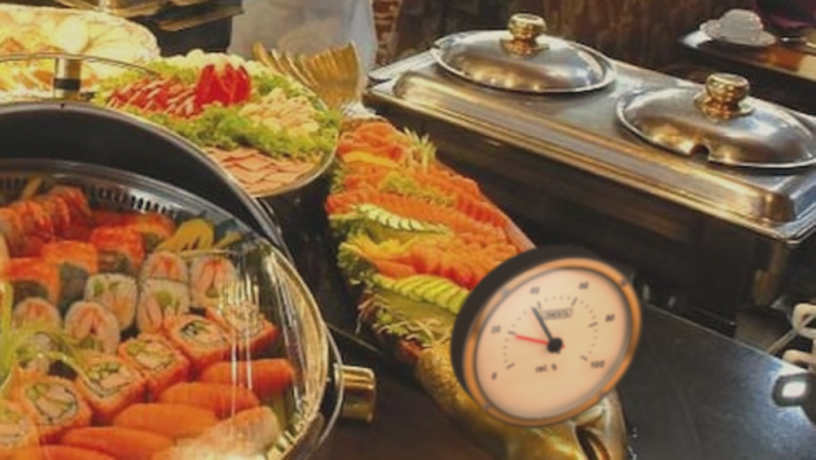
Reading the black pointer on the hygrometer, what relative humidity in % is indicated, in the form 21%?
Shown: 36%
